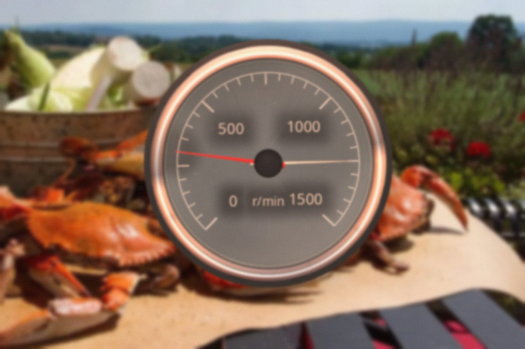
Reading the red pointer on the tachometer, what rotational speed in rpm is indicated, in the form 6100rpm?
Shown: 300rpm
